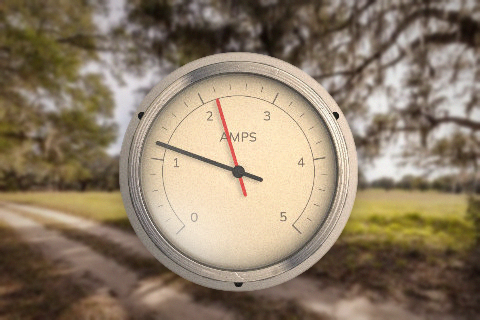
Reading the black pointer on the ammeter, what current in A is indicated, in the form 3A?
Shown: 1.2A
